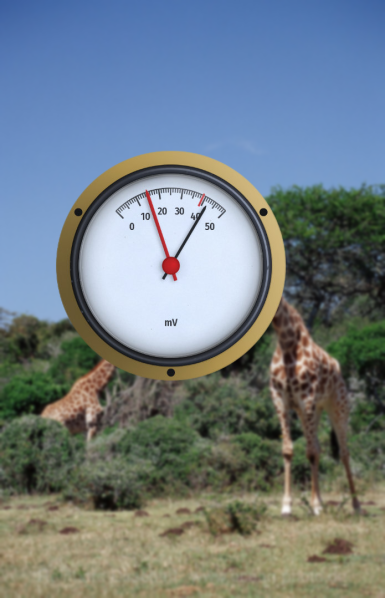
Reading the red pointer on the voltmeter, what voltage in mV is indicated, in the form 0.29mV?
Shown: 15mV
